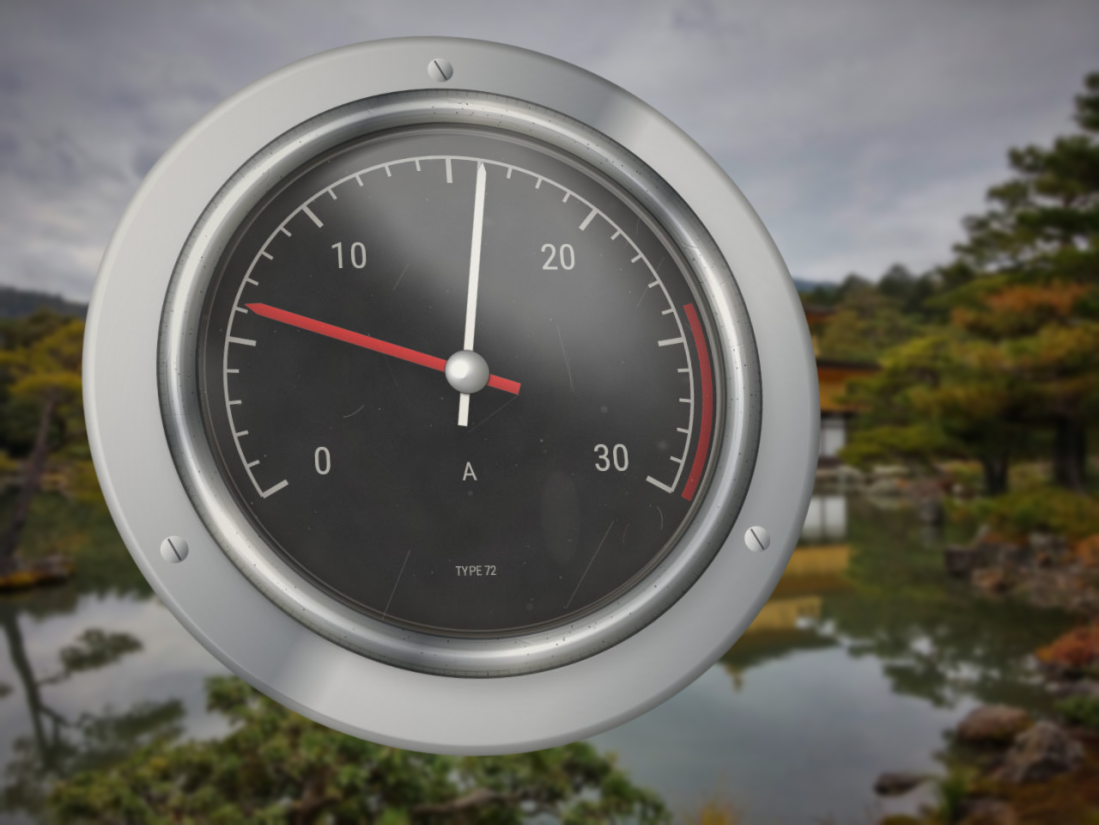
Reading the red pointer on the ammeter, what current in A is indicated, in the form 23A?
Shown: 6A
